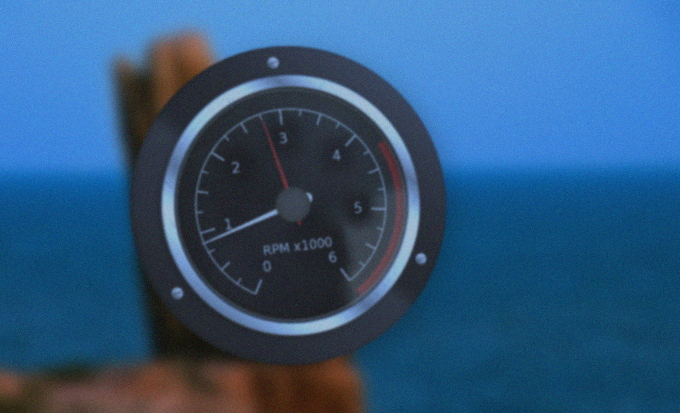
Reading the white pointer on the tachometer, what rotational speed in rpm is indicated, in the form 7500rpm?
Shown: 875rpm
